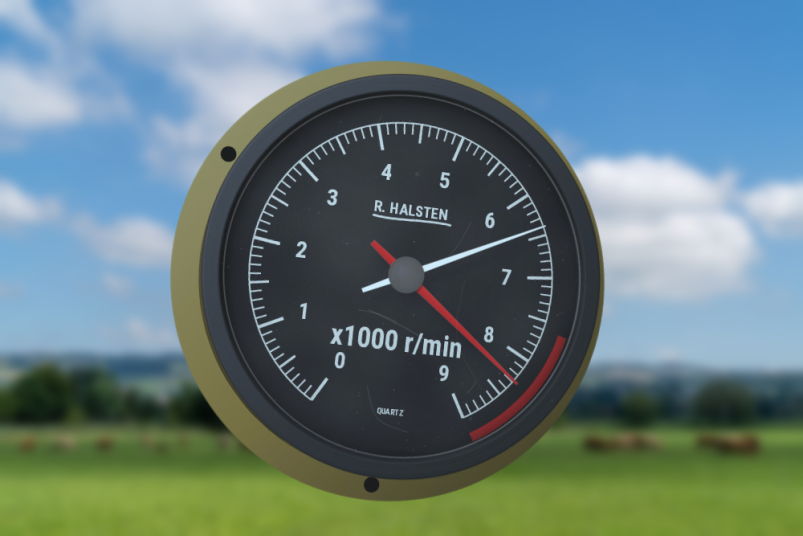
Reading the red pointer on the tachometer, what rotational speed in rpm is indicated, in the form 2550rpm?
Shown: 8300rpm
